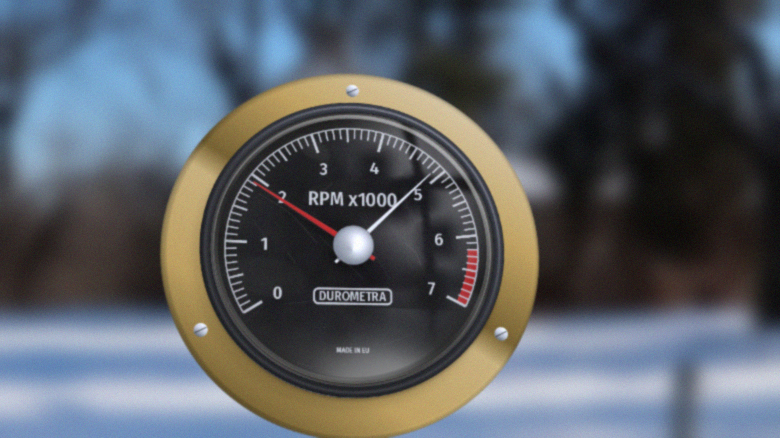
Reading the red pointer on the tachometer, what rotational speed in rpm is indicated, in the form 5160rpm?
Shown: 1900rpm
